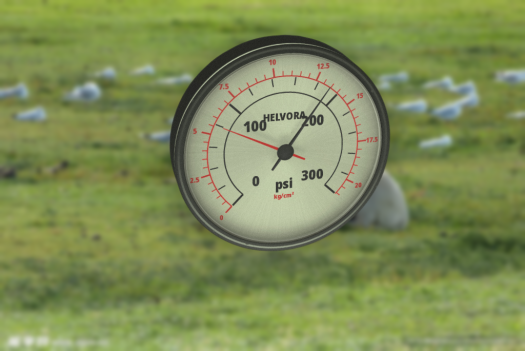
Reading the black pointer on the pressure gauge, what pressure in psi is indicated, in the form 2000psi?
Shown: 190psi
